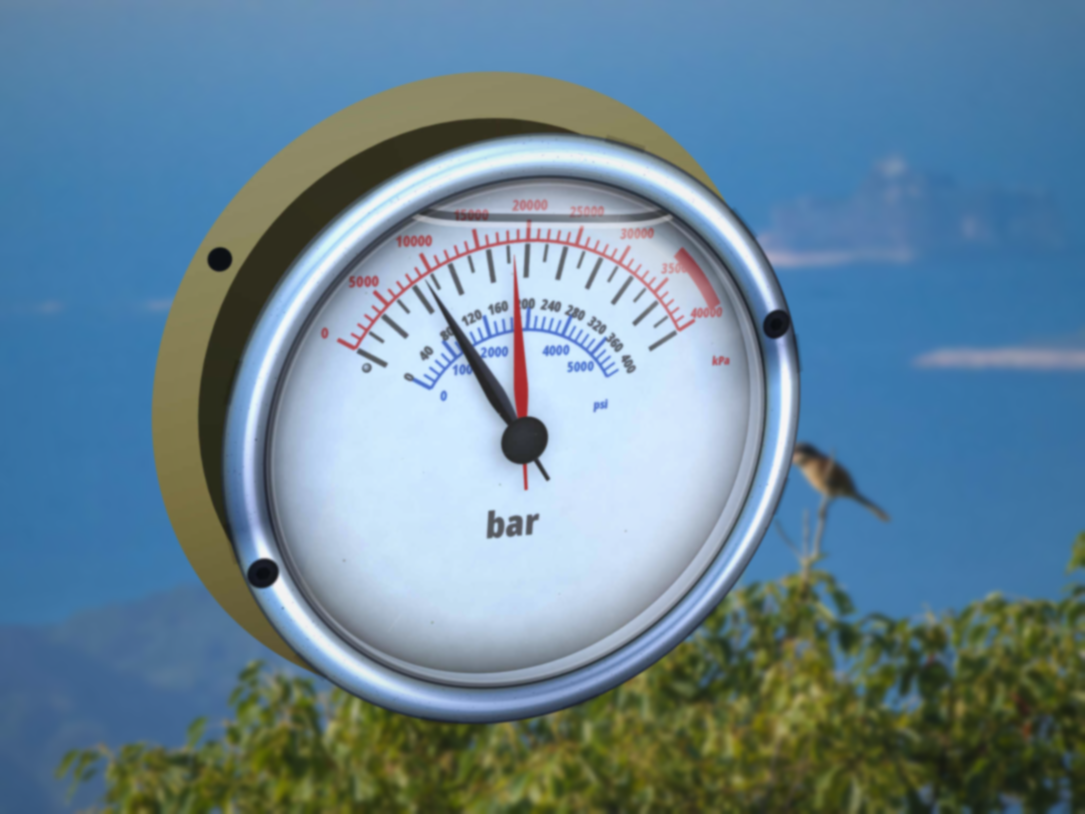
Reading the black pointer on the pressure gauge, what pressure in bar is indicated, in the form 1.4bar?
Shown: 90bar
